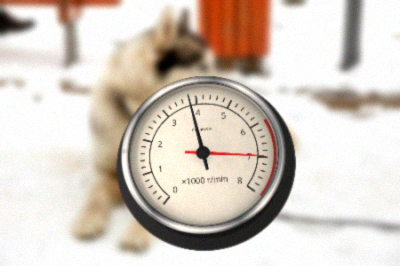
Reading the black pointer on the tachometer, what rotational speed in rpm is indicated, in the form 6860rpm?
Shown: 3800rpm
